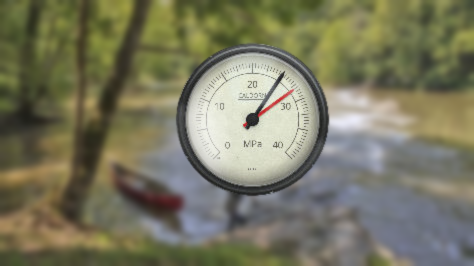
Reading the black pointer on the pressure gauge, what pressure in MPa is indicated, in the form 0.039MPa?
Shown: 25MPa
